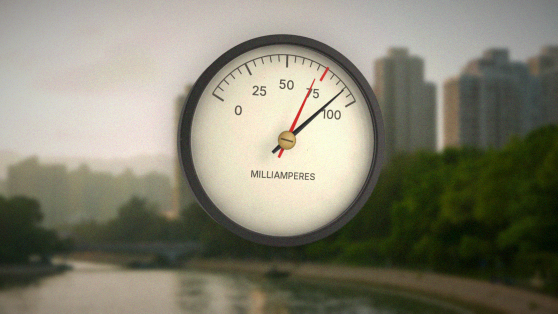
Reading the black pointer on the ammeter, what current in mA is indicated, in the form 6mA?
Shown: 90mA
